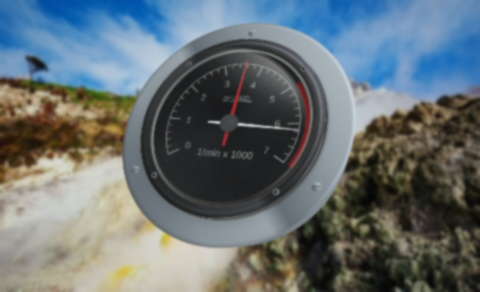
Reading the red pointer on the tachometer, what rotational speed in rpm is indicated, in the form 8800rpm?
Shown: 3600rpm
